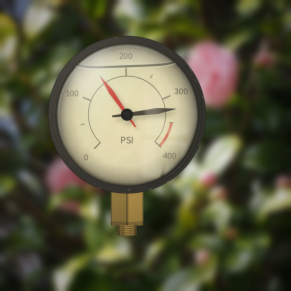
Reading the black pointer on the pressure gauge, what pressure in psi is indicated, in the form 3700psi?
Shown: 325psi
